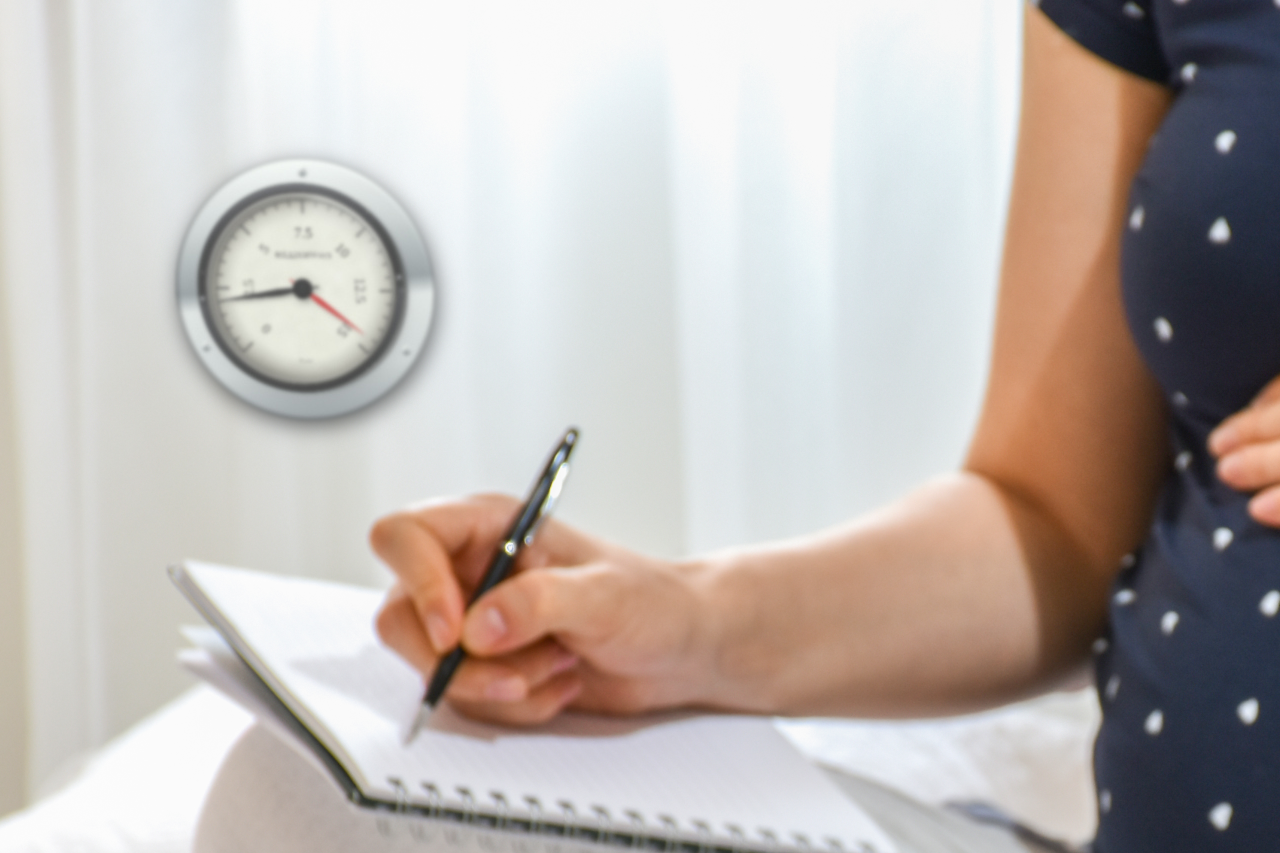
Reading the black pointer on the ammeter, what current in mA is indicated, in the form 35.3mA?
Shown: 2mA
